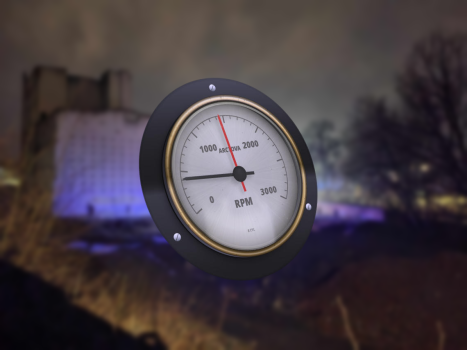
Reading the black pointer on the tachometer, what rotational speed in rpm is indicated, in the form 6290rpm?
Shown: 400rpm
